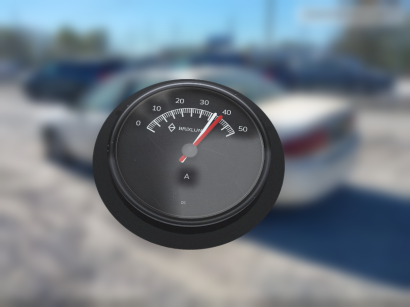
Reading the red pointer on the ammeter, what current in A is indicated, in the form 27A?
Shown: 40A
